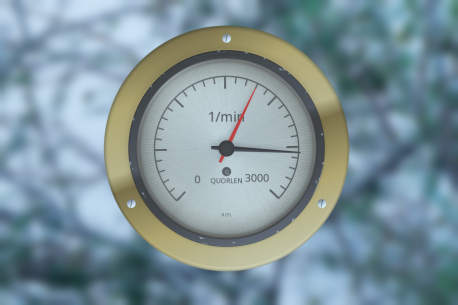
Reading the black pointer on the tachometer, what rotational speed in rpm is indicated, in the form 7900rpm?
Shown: 2550rpm
